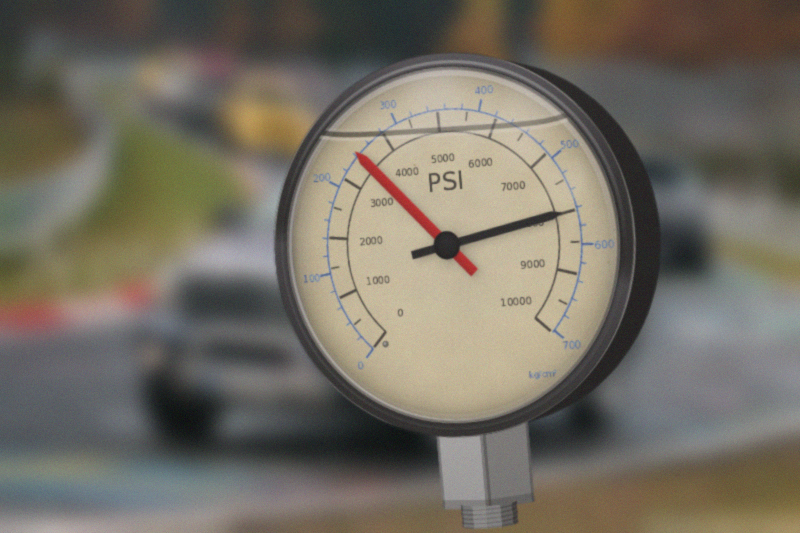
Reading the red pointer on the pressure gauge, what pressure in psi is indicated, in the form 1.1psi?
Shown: 3500psi
